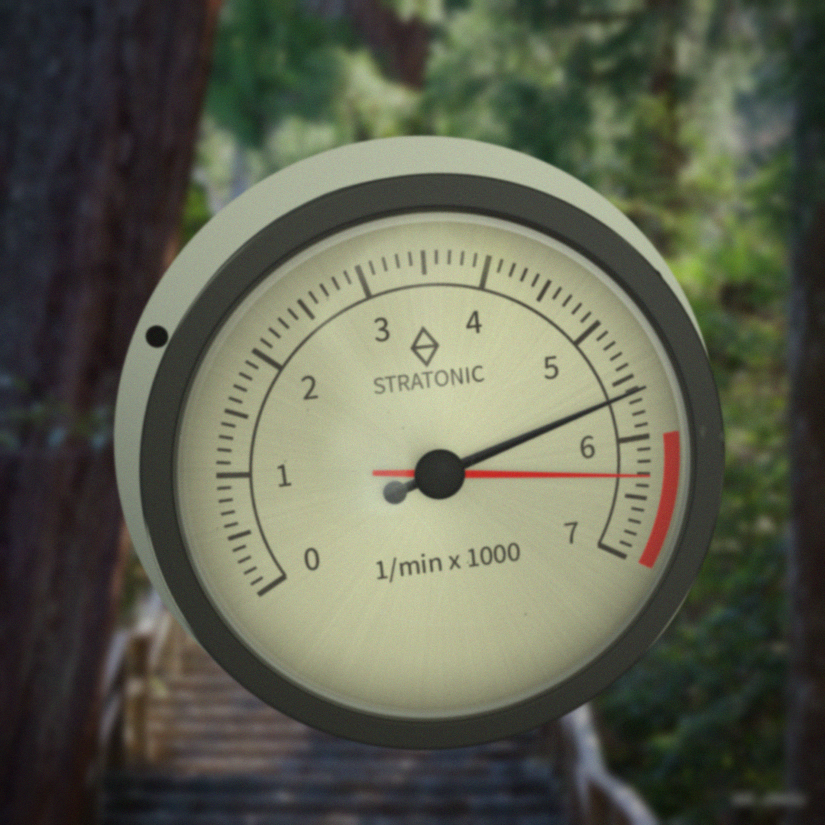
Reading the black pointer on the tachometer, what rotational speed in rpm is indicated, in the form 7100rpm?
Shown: 5600rpm
